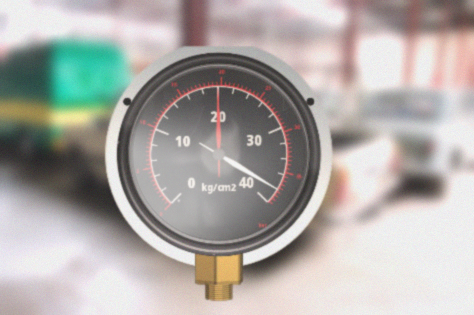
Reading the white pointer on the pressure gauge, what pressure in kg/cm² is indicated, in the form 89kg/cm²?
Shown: 38kg/cm²
